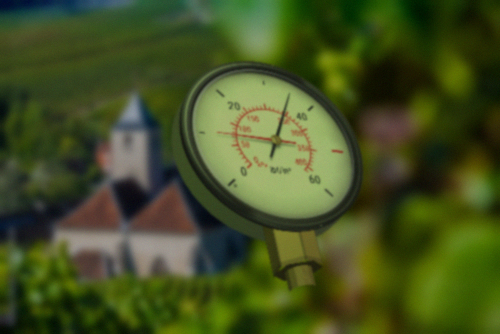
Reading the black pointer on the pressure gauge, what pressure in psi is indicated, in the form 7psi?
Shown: 35psi
